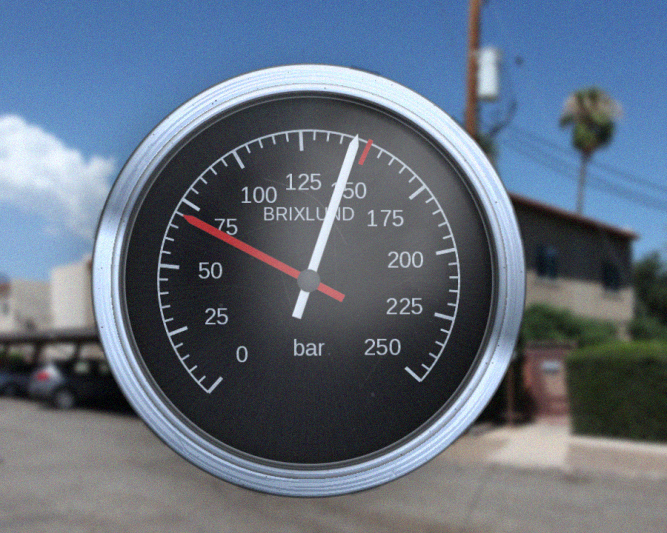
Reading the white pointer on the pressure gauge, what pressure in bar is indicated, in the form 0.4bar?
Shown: 145bar
